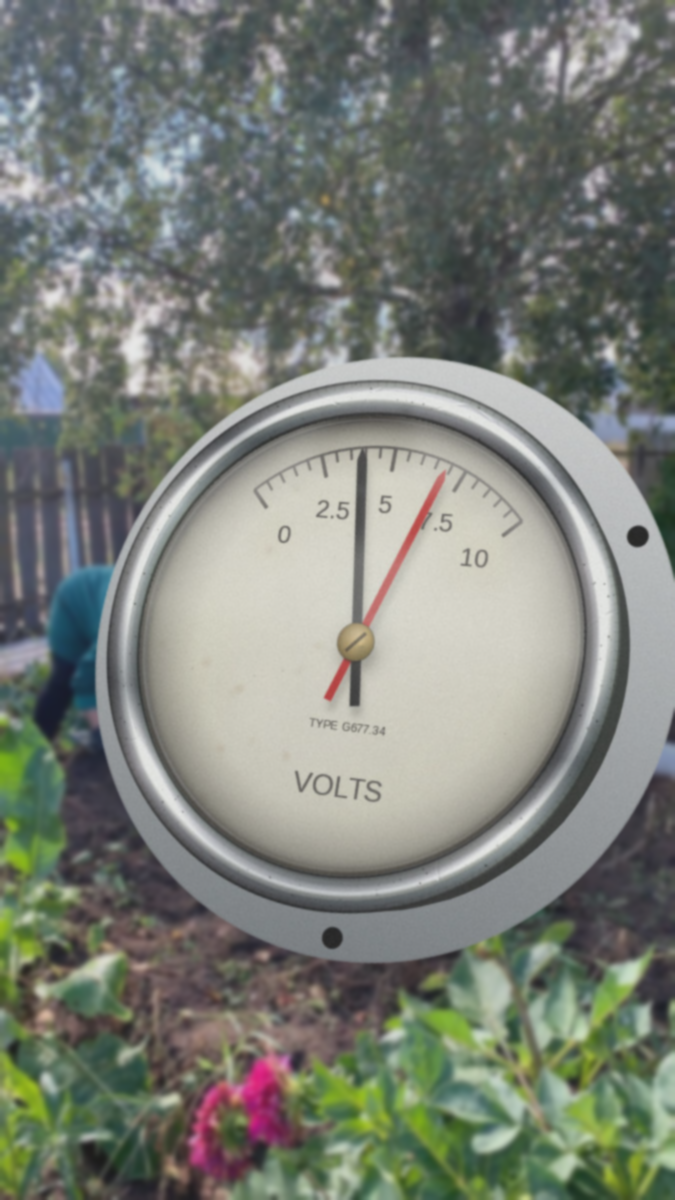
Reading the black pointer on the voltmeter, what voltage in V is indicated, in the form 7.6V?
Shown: 4V
